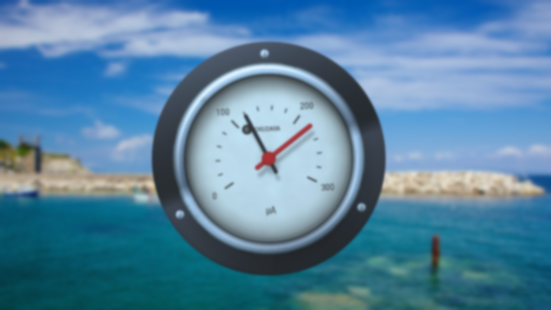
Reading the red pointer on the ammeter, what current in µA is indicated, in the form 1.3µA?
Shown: 220µA
